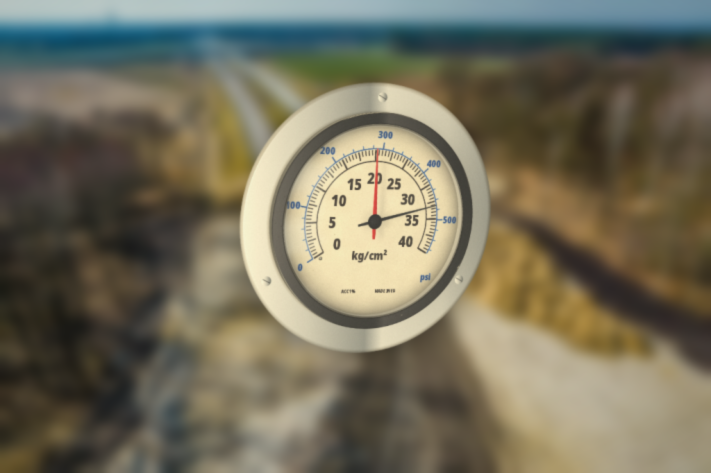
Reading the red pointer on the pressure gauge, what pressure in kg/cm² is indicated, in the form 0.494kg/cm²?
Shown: 20kg/cm²
